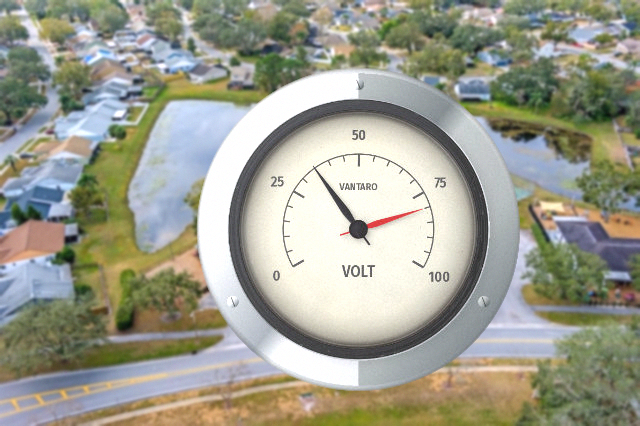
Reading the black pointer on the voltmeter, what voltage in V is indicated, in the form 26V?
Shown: 35V
